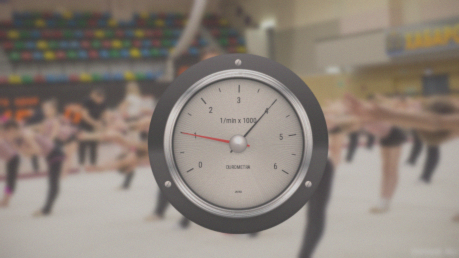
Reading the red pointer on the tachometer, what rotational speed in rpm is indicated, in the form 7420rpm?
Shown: 1000rpm
